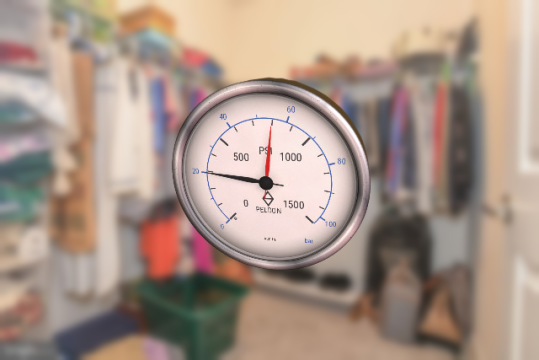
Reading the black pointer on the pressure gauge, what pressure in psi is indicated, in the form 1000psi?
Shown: 300psi
